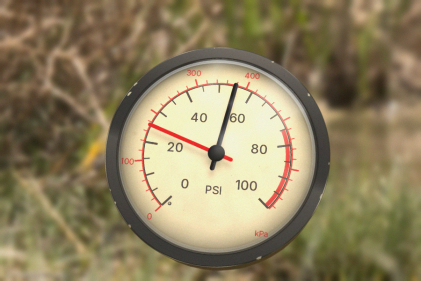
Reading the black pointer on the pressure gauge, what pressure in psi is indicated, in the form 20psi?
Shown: 55psi
